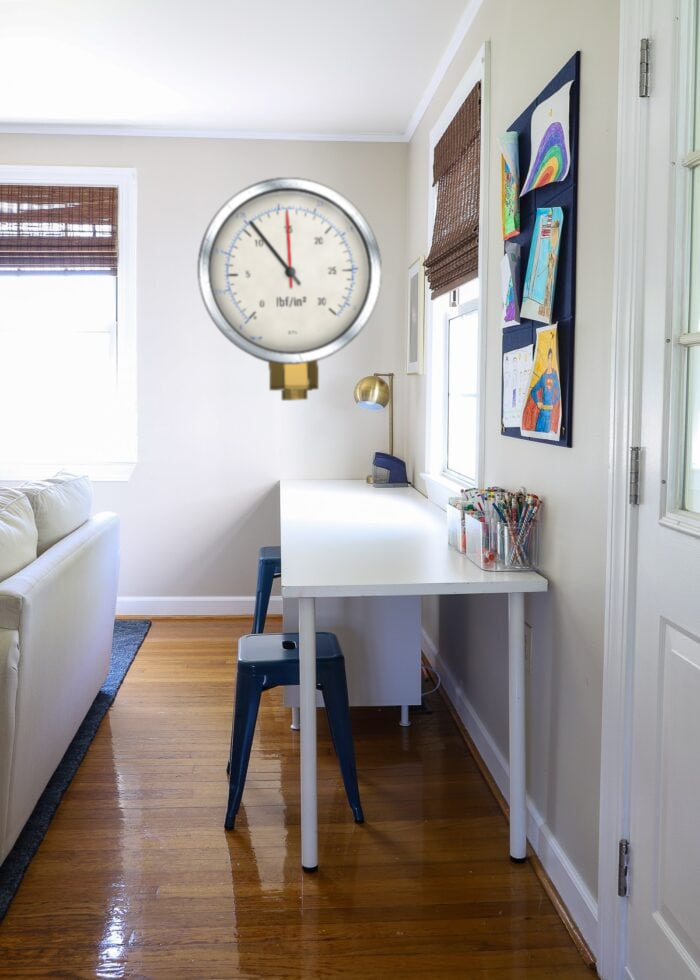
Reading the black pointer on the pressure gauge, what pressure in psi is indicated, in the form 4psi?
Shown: 11psi
